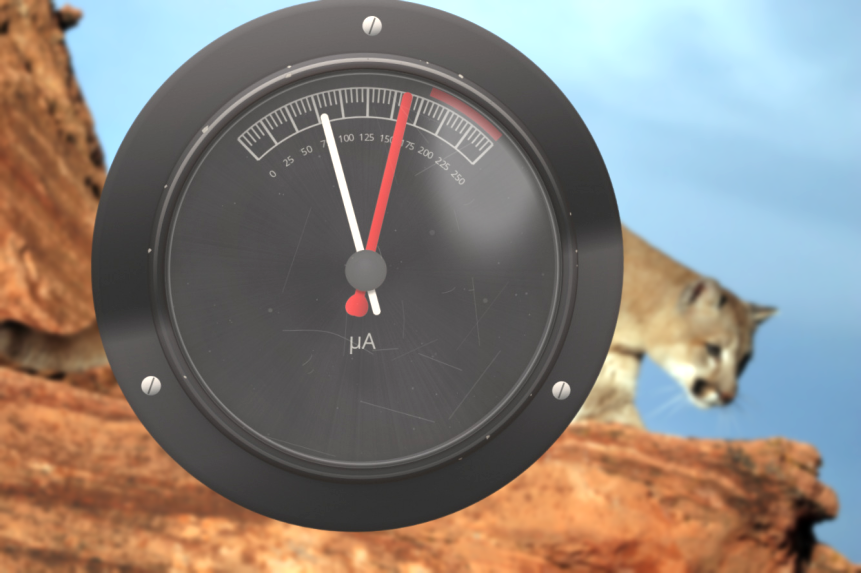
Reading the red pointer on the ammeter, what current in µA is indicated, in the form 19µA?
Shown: 160µA
